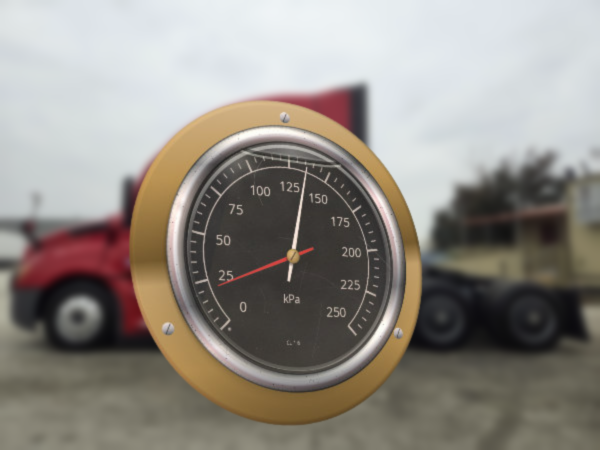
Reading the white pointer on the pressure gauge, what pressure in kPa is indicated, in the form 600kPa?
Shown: 135kPa
